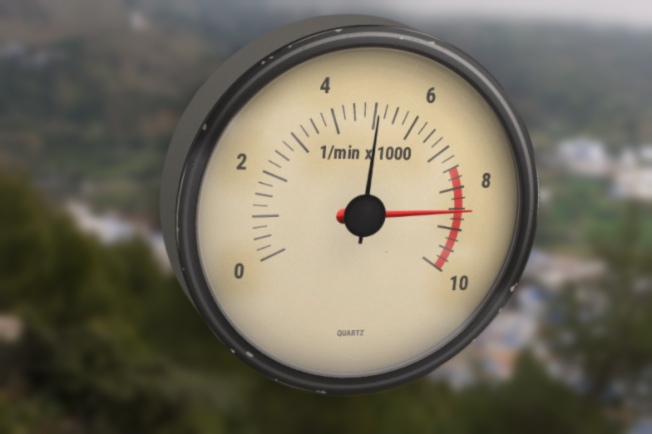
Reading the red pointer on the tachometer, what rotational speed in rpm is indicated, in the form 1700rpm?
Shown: 8500rpm
